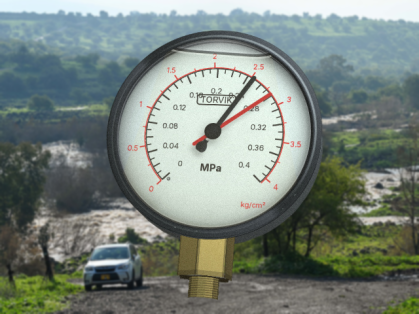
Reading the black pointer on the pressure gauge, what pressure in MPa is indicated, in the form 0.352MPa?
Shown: 0.25MPa
